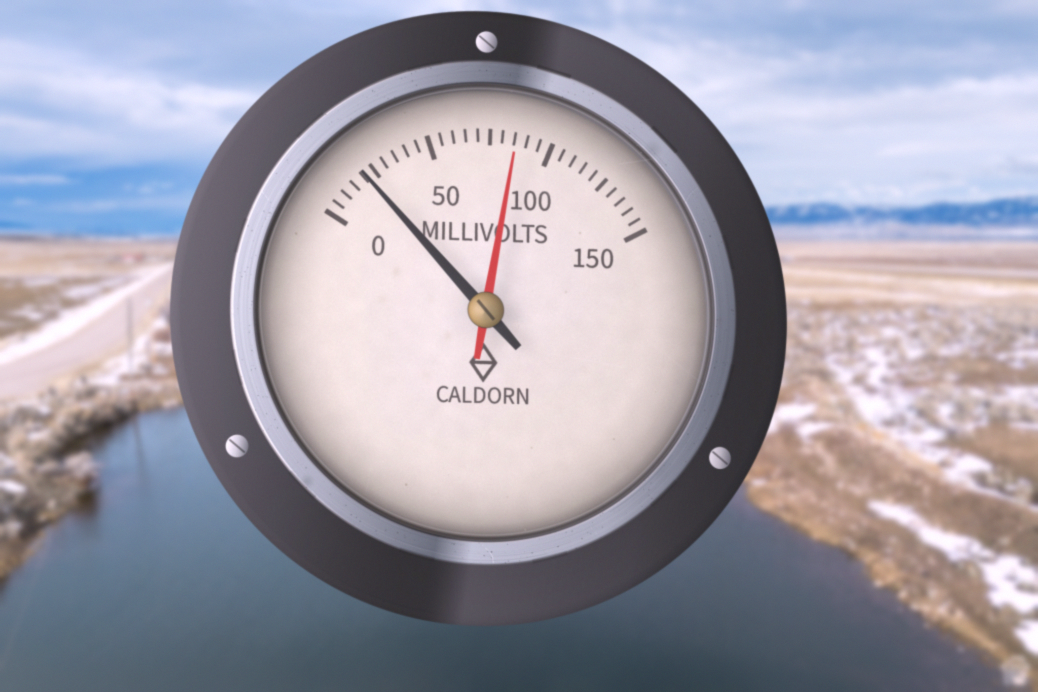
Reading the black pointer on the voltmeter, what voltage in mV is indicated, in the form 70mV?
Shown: 20mV
